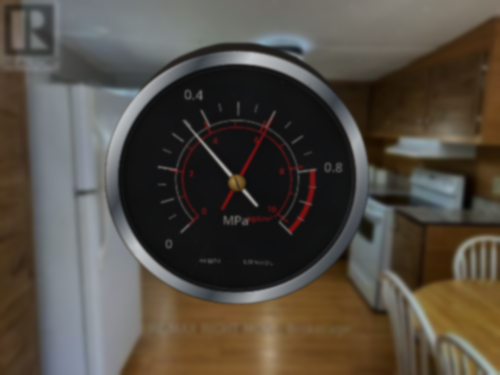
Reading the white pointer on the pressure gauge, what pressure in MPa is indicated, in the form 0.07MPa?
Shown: 0.35MPa
